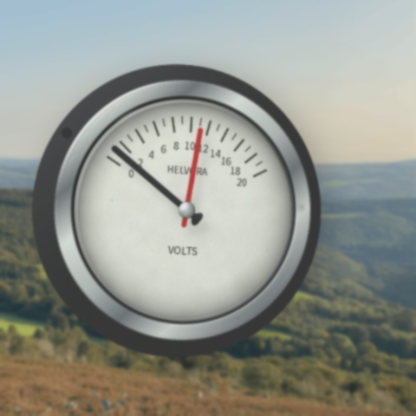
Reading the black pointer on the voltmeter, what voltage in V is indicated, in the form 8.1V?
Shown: 1V
